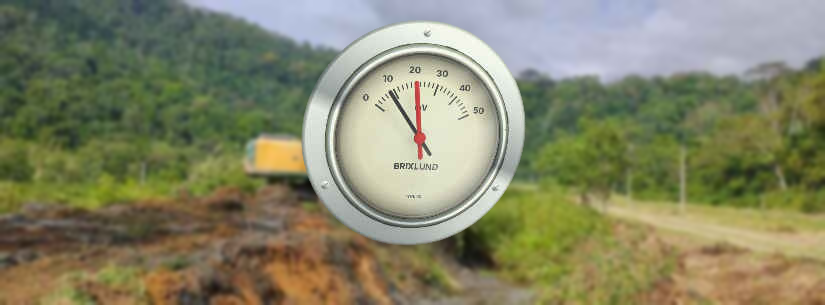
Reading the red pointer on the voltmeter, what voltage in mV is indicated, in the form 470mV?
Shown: 20mV
